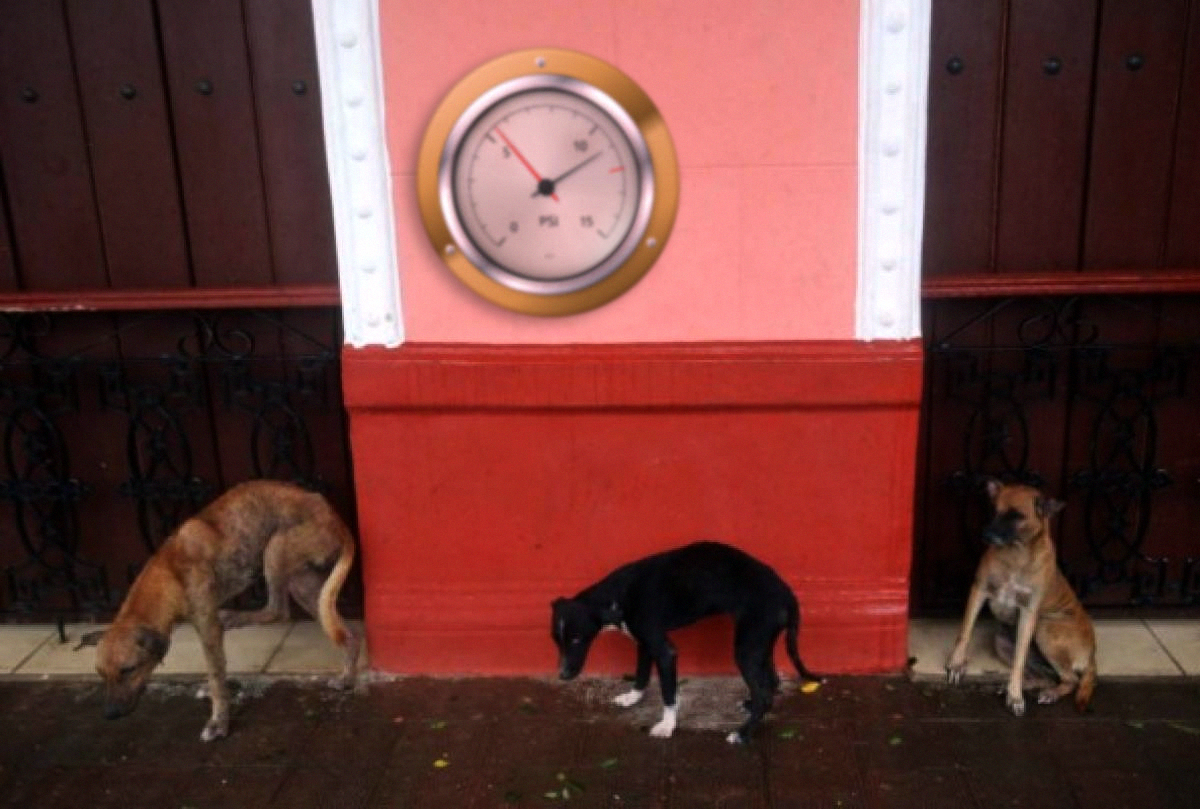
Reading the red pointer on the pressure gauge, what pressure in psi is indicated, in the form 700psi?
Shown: 5.5psi
